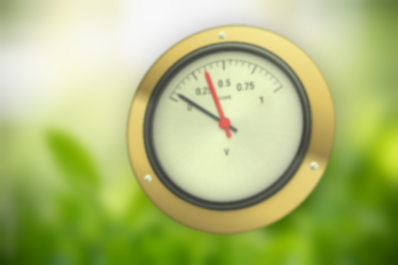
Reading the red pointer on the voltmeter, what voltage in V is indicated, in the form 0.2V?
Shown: 0.35V
